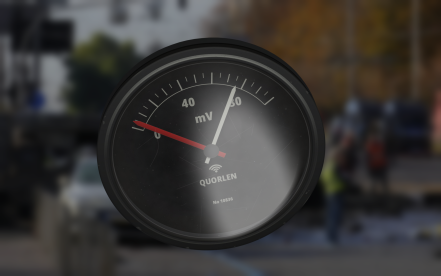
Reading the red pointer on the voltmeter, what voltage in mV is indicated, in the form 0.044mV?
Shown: 5mV
